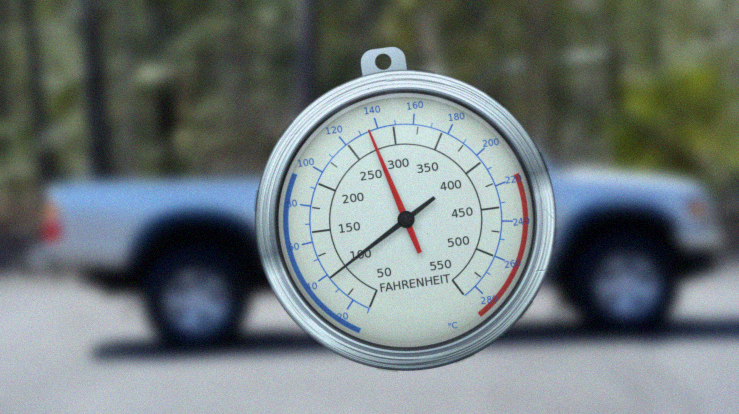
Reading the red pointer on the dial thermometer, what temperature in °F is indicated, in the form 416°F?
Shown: 275°F
